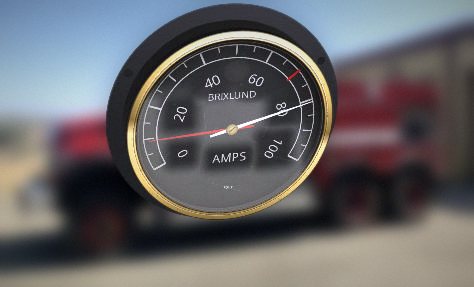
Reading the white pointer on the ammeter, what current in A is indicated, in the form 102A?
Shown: 80A
